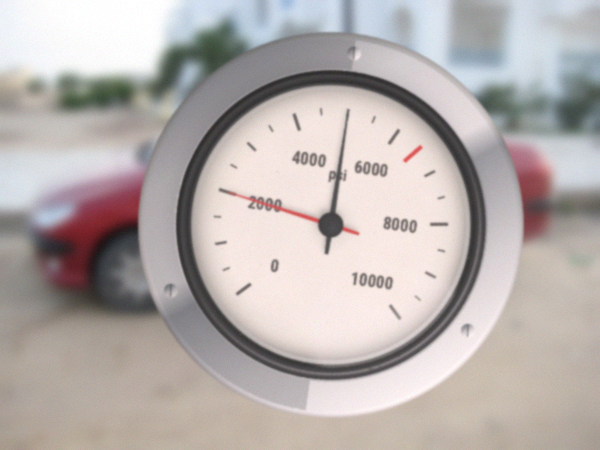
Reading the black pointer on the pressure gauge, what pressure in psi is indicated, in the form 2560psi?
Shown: 5000psi
